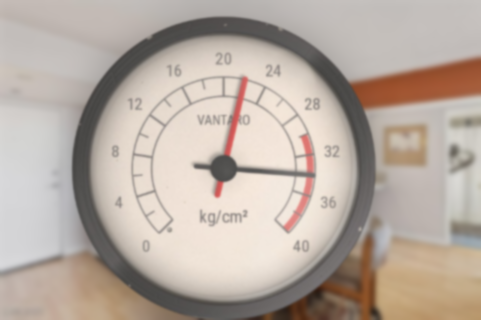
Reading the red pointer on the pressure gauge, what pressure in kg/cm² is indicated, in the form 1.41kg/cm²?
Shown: 22kg/cm²
